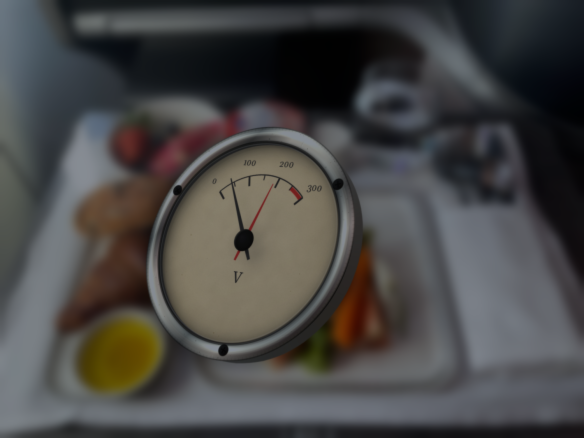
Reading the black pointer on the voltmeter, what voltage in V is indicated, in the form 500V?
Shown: 50V
